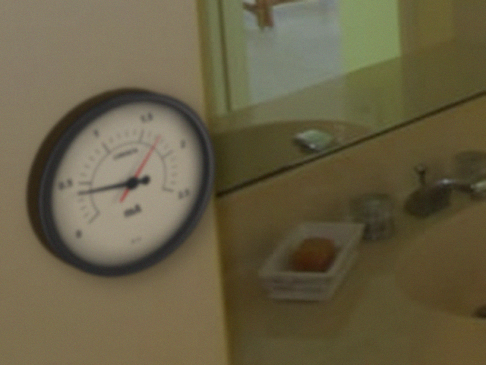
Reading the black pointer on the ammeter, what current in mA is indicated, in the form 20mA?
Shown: 0.4mA
